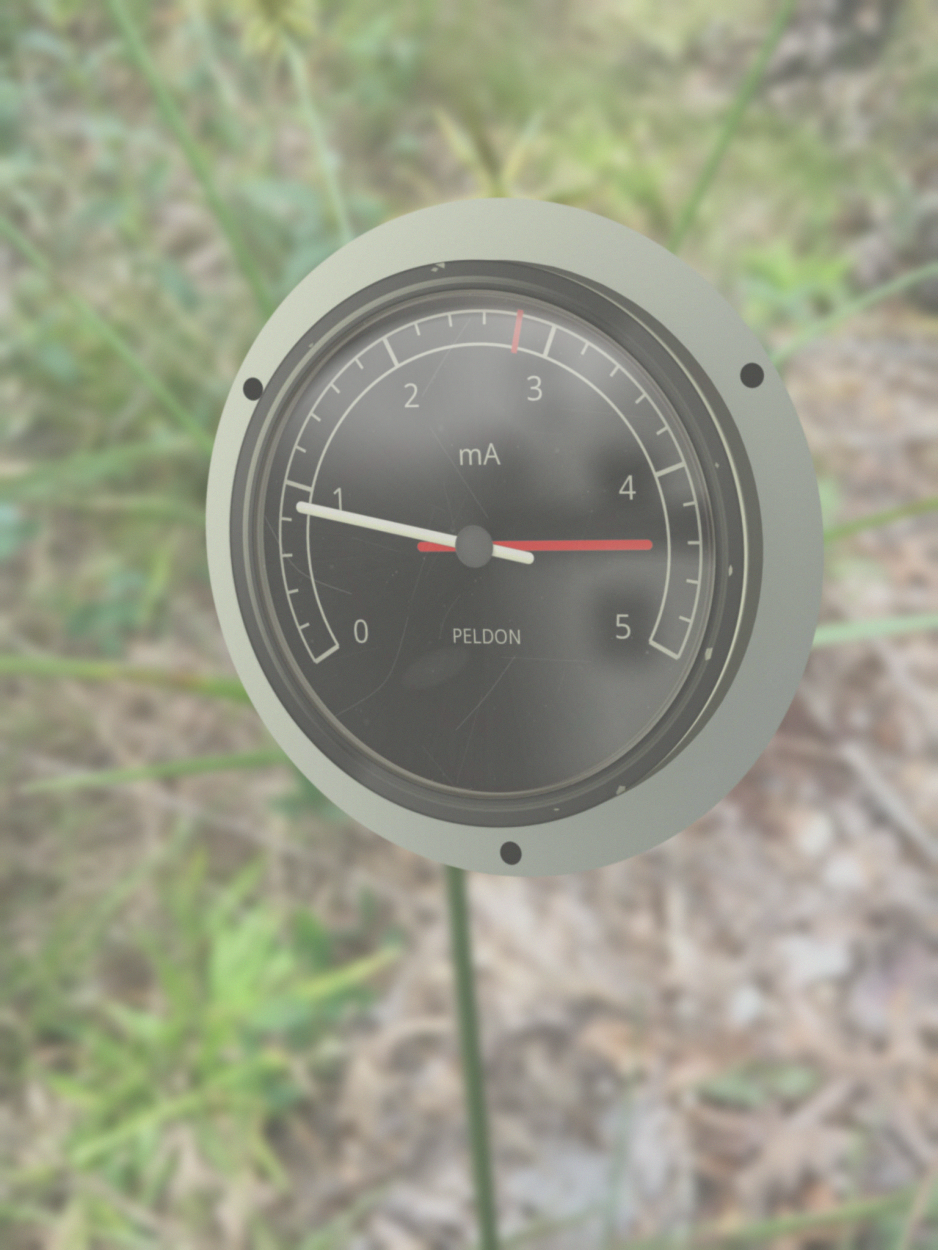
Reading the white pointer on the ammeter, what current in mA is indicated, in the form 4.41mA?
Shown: 0.9mA
